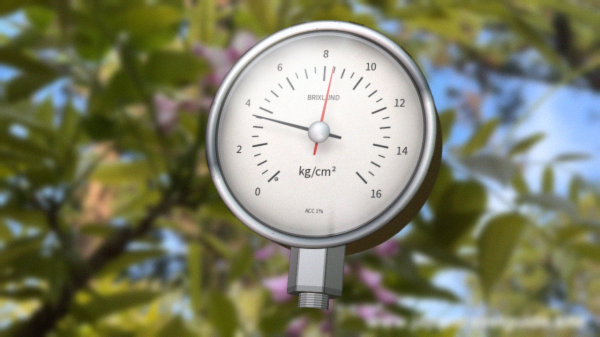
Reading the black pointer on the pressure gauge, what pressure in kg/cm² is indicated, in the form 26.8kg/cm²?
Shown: 3.5kg/cm²
